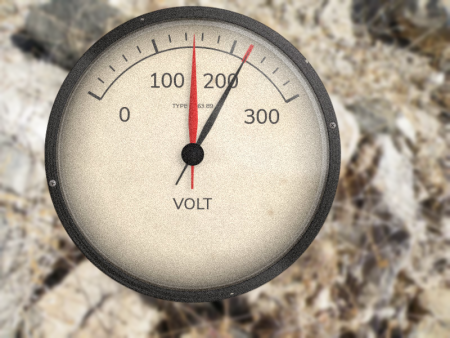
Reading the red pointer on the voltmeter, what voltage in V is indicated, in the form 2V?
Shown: 150V
